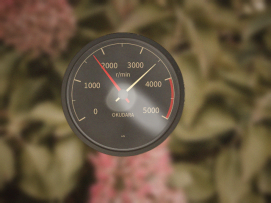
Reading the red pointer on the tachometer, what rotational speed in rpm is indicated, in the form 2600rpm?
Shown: 1750rpm
